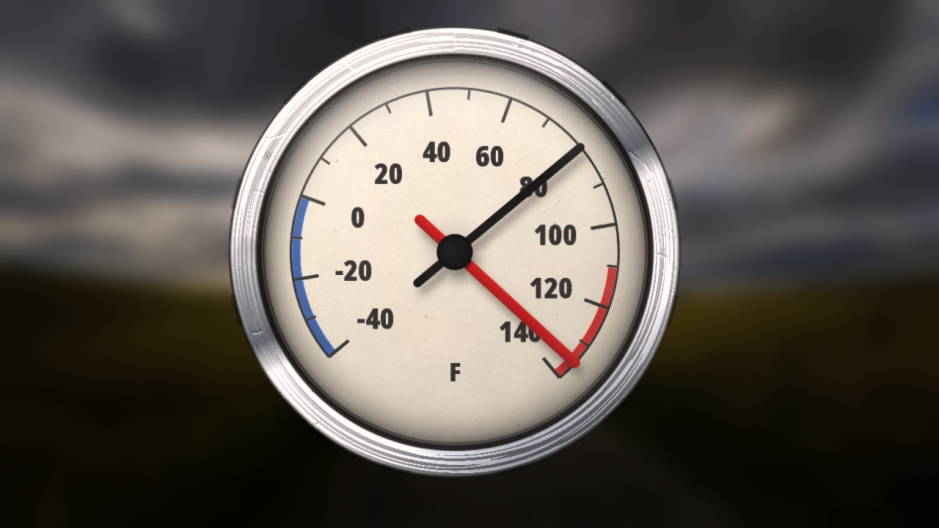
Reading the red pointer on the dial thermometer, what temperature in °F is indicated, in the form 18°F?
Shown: 135°F
